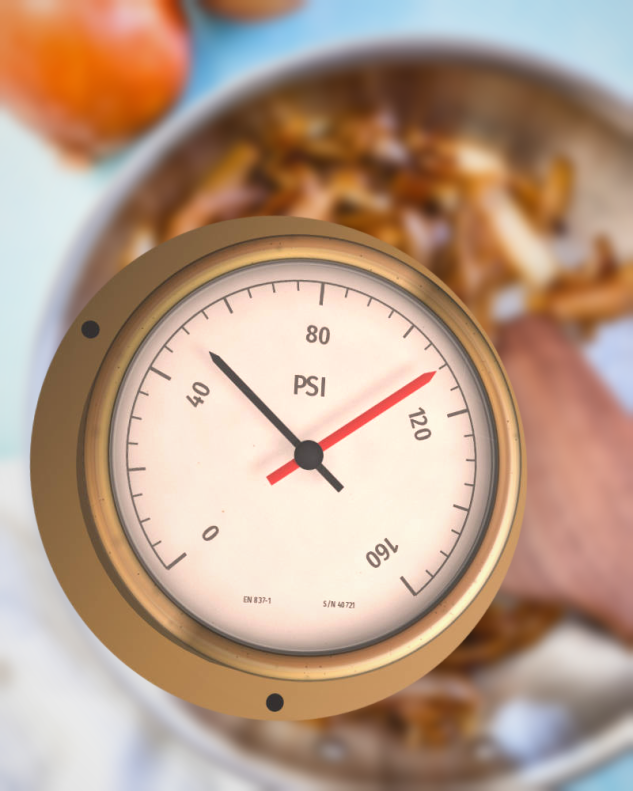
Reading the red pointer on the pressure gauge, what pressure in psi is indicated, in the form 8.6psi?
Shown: 110psi
